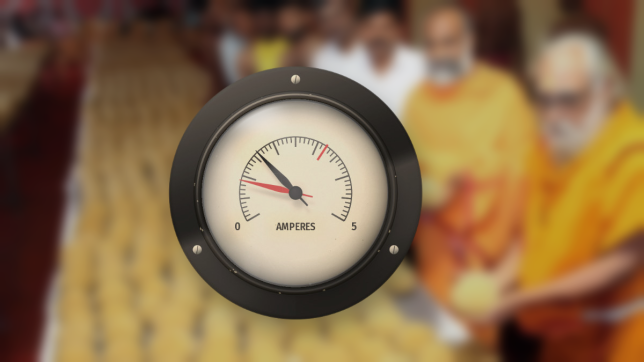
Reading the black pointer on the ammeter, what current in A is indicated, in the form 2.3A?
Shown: 1.6A
